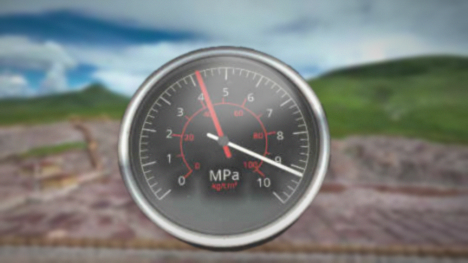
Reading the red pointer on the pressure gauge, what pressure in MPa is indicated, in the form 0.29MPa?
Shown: 4.2MPa
